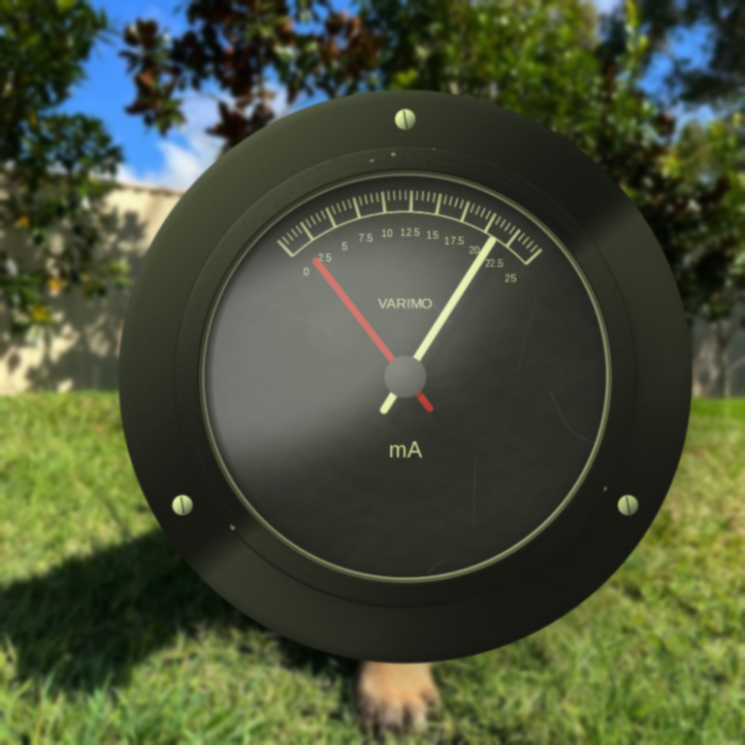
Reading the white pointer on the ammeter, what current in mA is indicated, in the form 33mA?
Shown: 21mA
